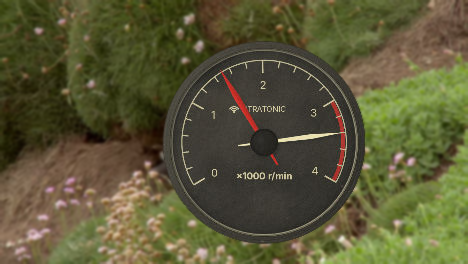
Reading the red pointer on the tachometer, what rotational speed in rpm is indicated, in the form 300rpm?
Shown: 1500rpm
